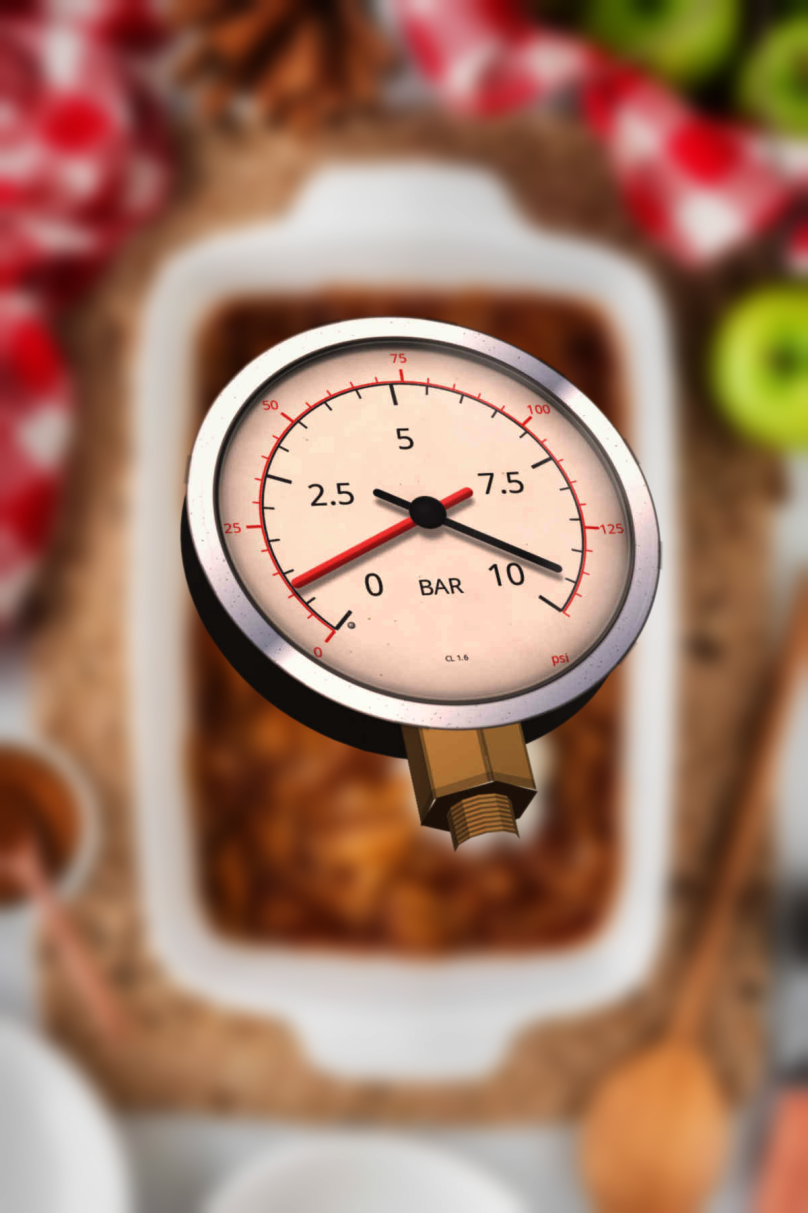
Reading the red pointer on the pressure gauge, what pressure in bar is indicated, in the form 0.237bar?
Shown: 0.75bar
